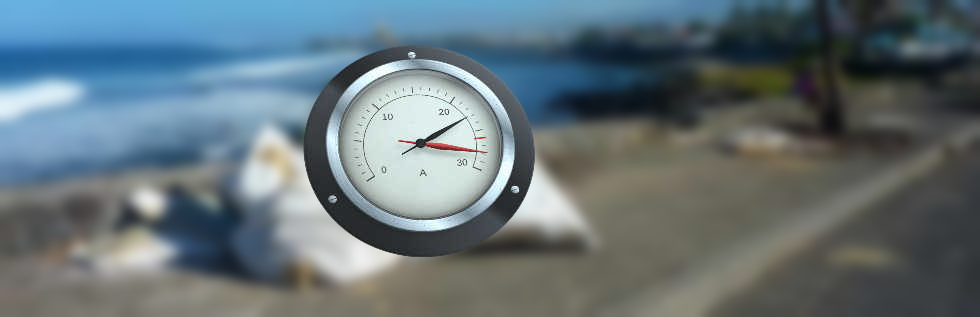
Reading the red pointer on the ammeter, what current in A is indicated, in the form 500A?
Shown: 28A
